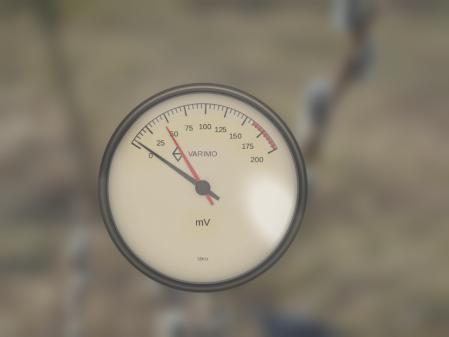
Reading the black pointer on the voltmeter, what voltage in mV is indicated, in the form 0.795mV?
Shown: 5mV
